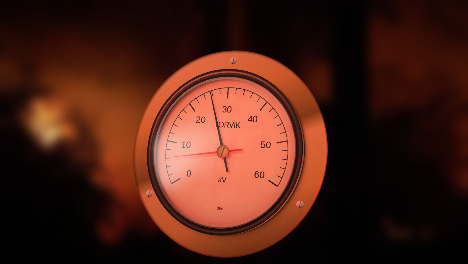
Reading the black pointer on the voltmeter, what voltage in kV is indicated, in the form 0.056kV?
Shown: 26kV
